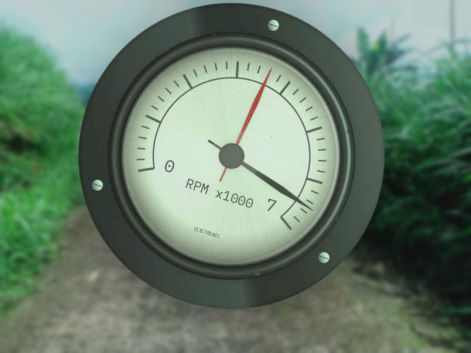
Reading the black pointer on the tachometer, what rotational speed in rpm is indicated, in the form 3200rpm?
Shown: 6500rpm
